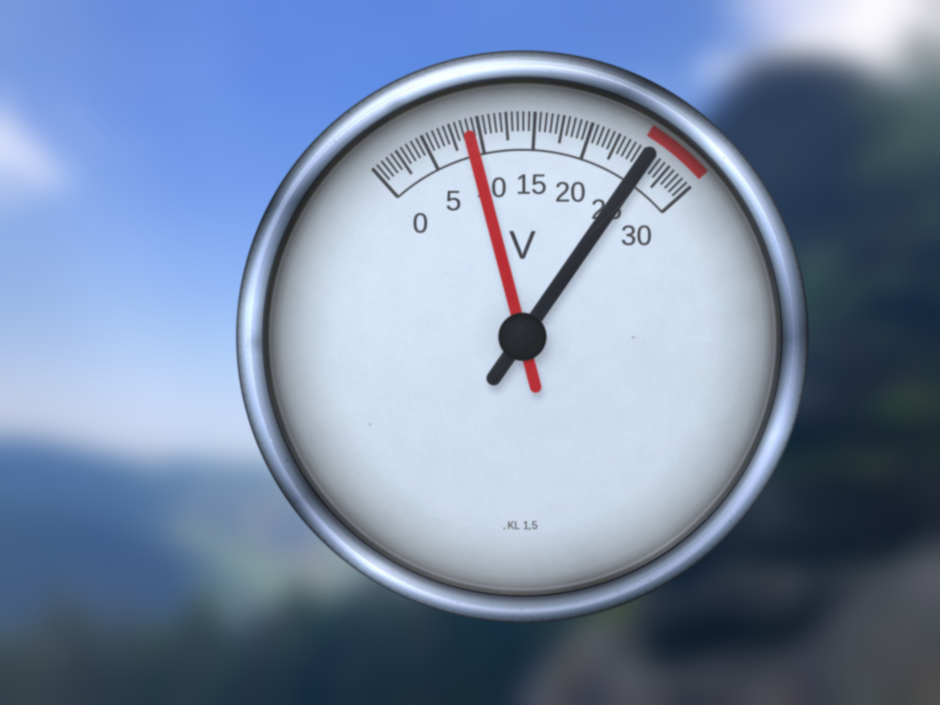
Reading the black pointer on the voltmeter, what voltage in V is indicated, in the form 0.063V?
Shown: 25.5V
